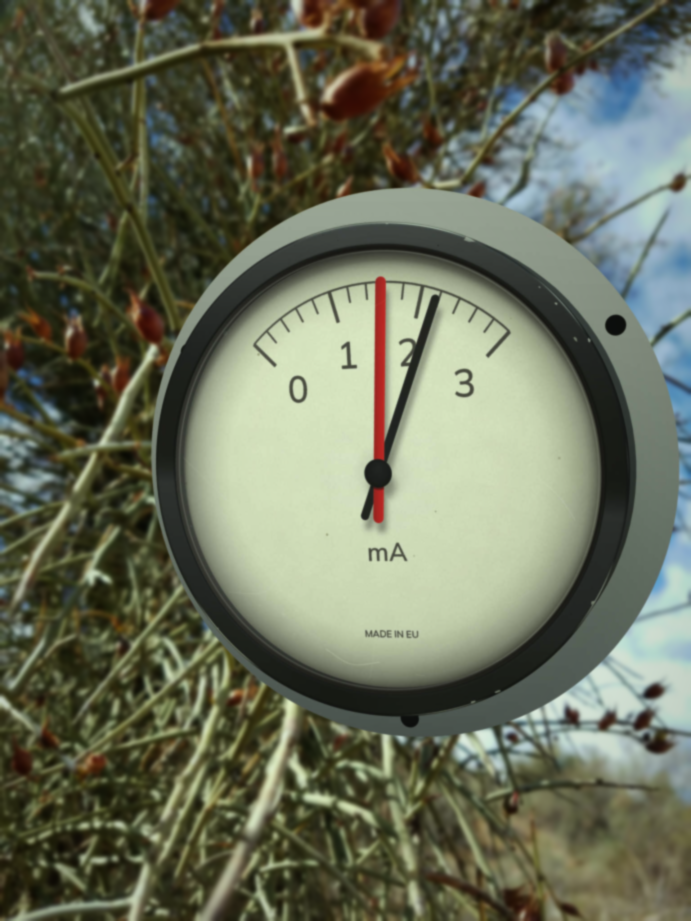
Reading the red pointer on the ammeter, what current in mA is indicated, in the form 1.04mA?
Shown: 1.6mA
